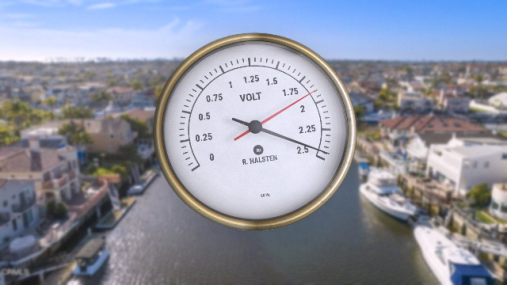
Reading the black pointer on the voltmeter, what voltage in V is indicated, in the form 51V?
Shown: 2.45V
